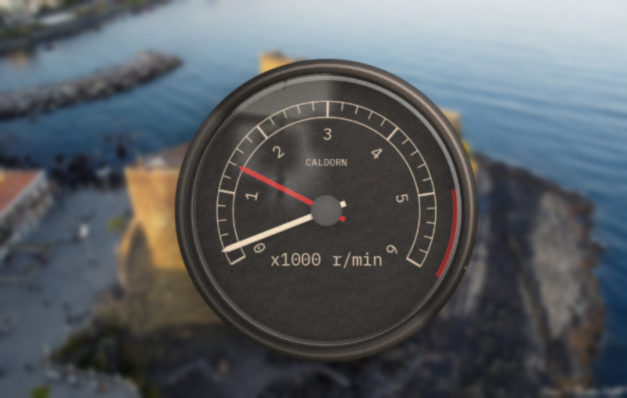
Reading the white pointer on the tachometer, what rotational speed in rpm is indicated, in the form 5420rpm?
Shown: 200rpm
